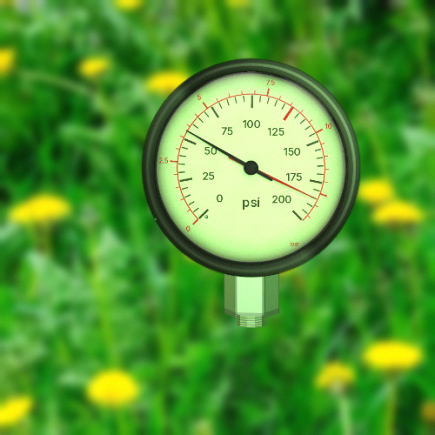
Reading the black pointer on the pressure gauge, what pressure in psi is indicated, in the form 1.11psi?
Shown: 55psi
